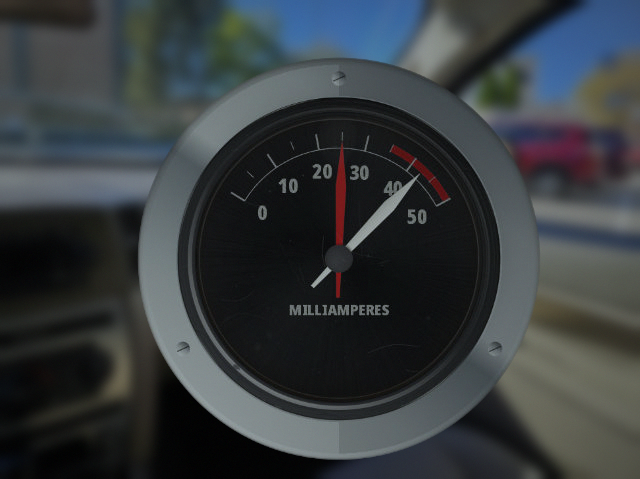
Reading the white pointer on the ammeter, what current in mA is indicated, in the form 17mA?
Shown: 42.5mA
